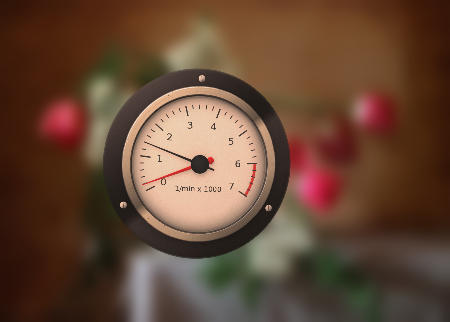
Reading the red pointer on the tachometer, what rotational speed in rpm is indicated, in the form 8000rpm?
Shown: 200rpm
